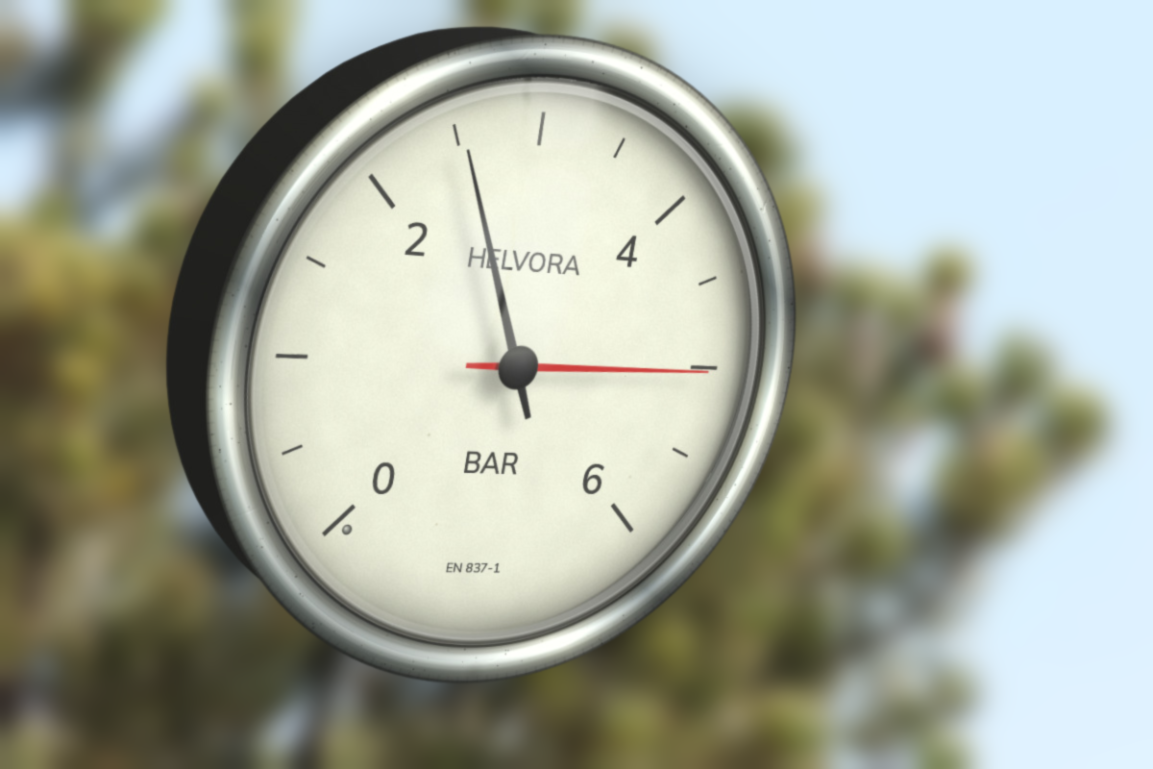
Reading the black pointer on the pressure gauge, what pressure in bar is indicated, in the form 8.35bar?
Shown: 2.5bar
